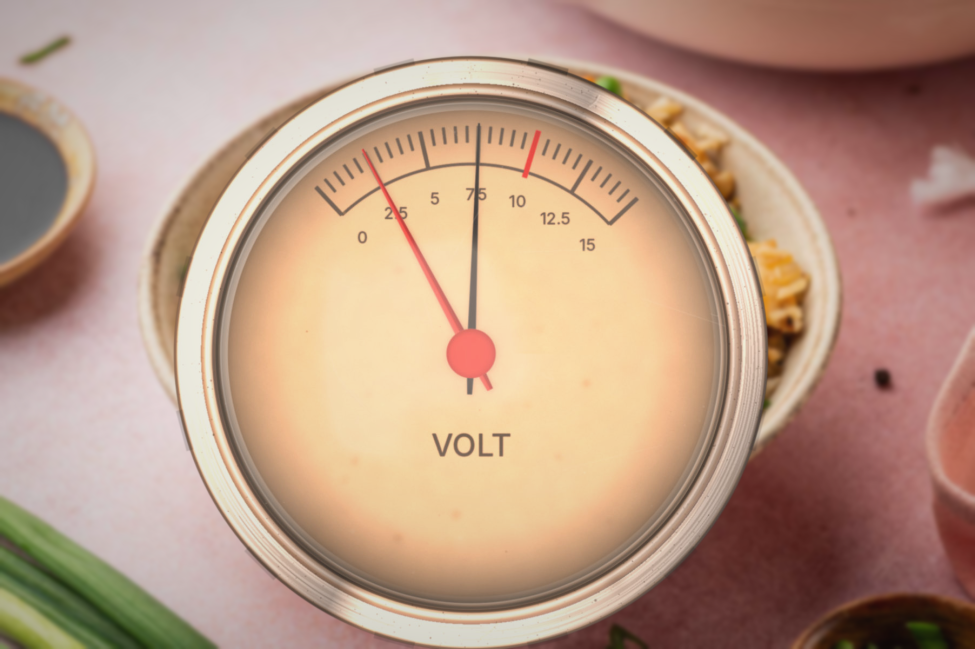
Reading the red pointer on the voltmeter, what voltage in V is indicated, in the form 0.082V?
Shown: 2.5V
